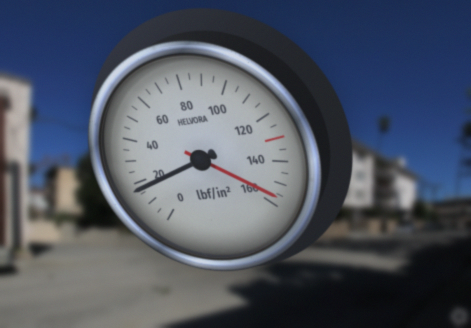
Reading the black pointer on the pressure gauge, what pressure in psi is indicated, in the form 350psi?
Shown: 17.5psi
